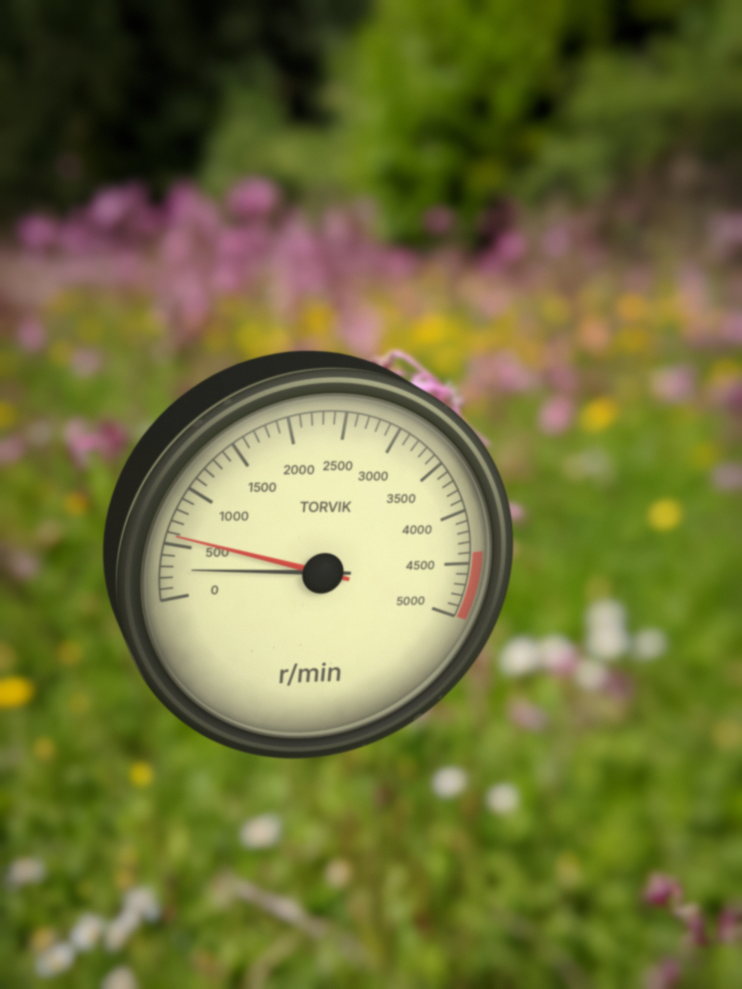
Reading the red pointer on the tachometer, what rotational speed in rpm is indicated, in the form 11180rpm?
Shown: 600rpm
